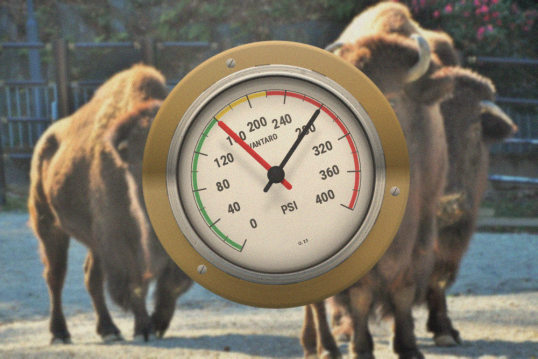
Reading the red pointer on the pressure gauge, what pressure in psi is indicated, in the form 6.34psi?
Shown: 160psi
